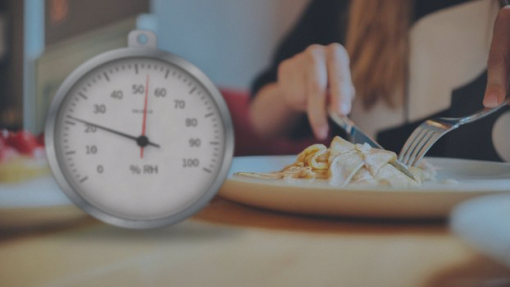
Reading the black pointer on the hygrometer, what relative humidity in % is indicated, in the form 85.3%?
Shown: 22%
